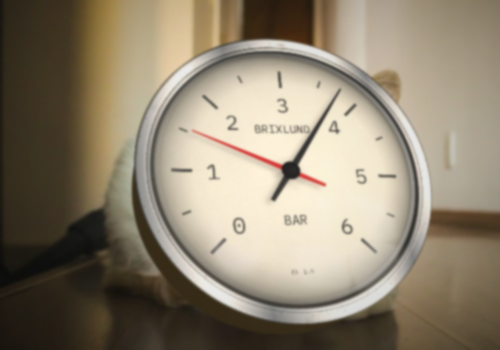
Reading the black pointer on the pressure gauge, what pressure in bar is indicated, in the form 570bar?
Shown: 3.75bar
